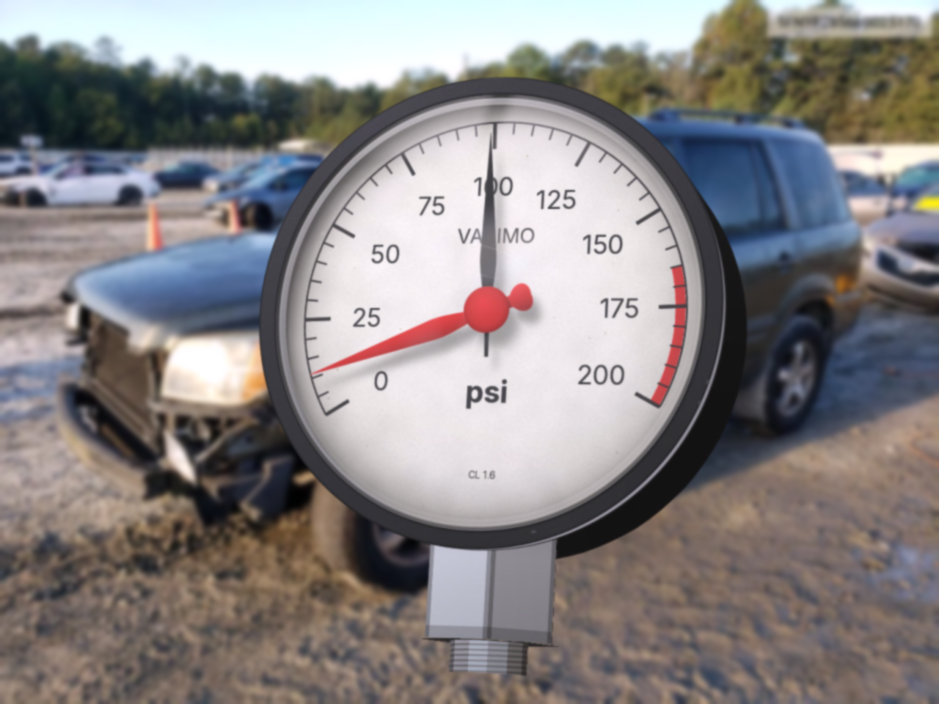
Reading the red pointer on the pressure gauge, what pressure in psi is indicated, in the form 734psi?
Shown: 10psi
